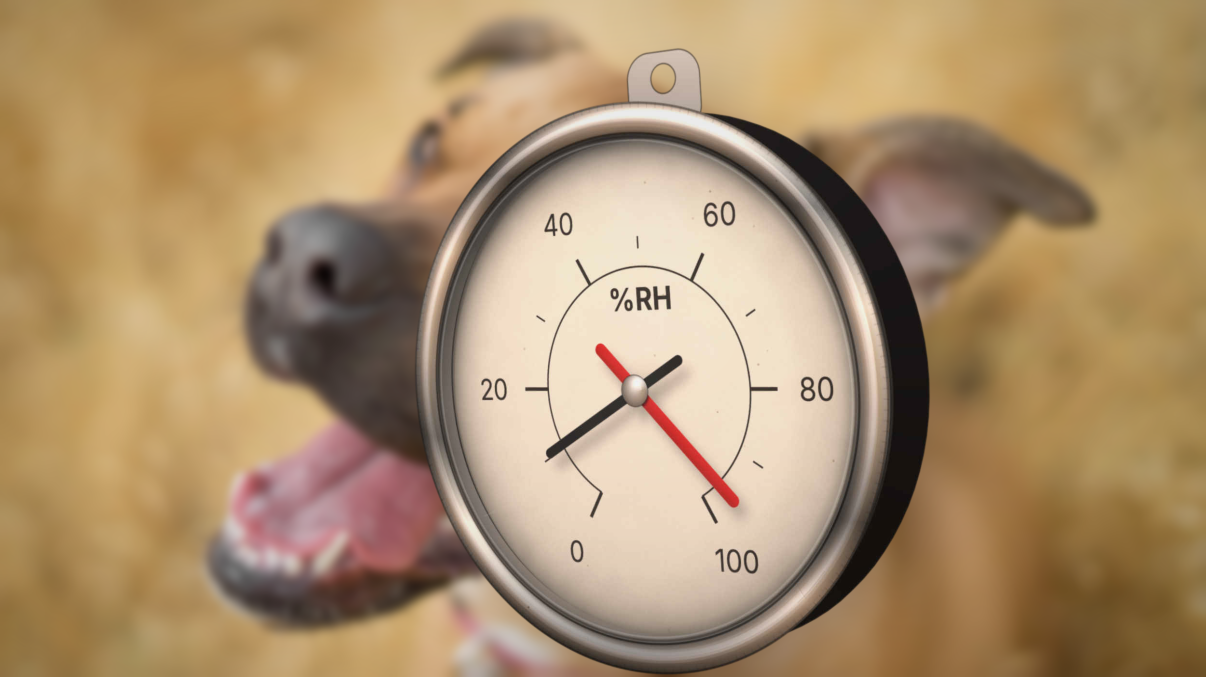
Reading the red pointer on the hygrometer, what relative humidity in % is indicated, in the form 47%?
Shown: 95%
